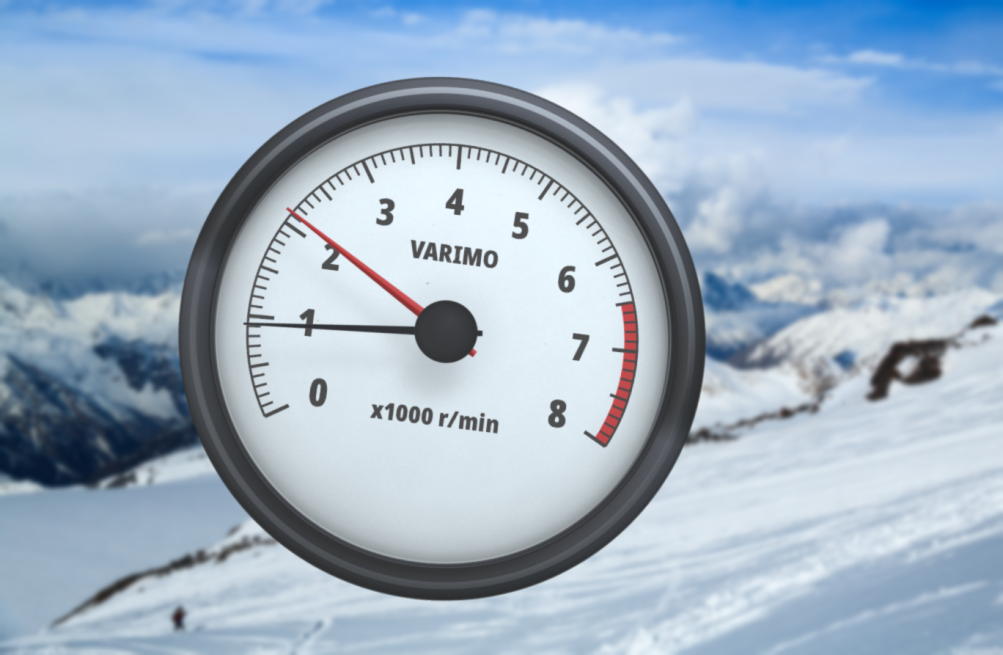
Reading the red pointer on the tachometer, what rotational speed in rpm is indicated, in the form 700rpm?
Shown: 2100rpm
